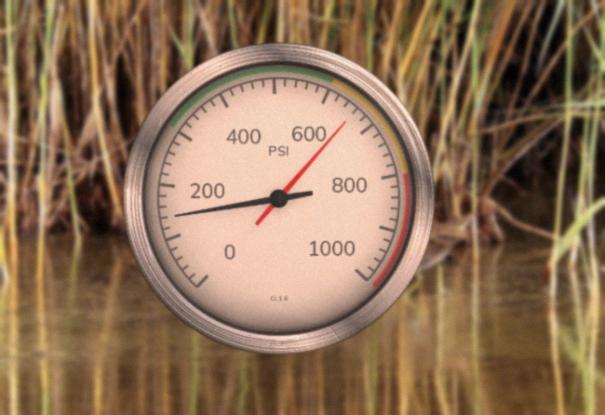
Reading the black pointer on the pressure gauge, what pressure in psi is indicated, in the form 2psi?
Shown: 140psi
